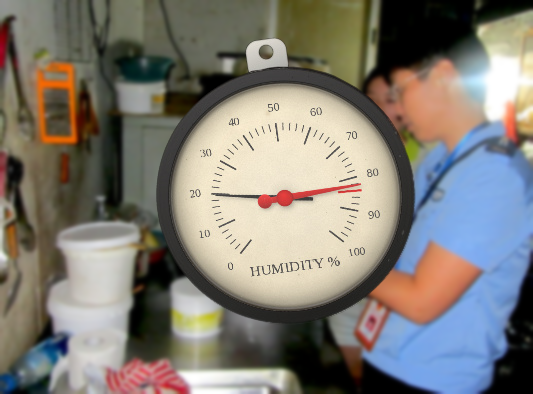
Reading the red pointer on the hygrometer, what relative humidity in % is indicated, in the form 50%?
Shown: 82%
